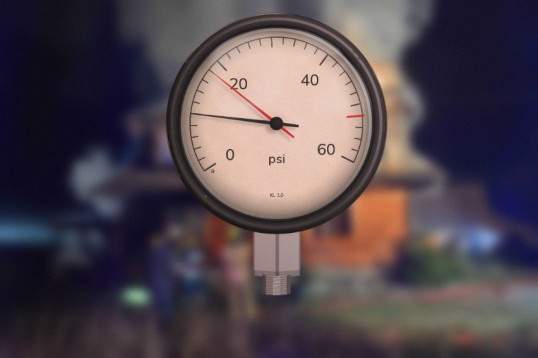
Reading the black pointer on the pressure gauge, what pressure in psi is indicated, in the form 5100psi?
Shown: 10psi
